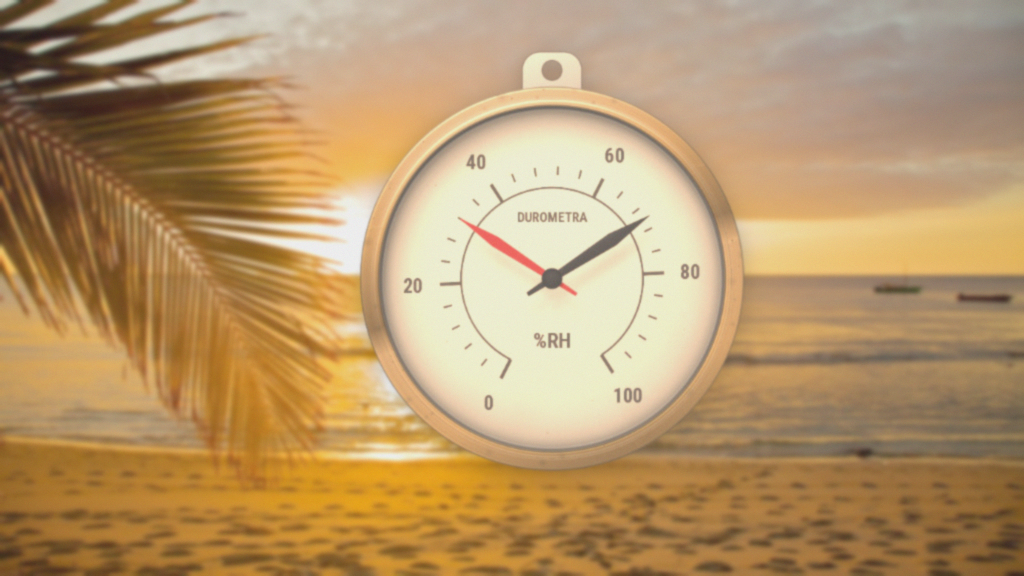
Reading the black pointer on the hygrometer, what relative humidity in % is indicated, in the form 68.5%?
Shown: 70%
